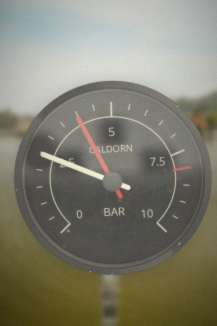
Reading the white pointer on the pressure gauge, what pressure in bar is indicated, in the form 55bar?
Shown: 2.5bar
